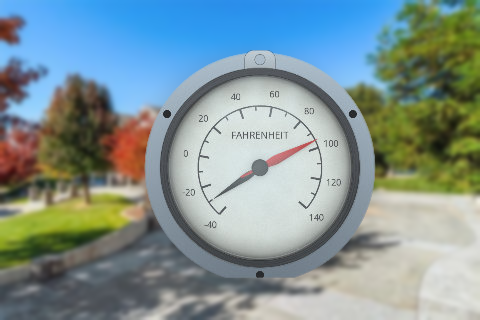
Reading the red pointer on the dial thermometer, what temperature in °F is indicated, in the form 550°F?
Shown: 95°F
